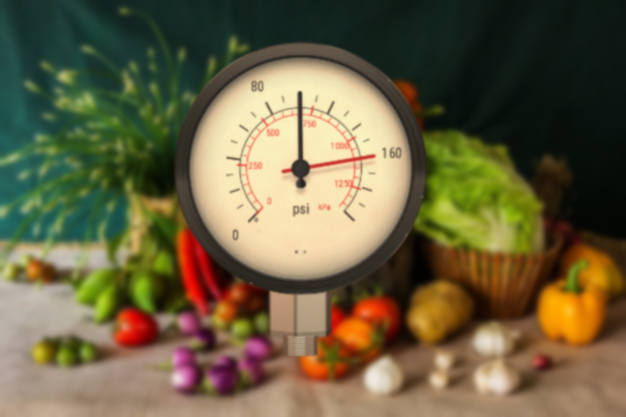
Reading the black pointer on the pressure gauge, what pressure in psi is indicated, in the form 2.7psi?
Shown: 100psi
